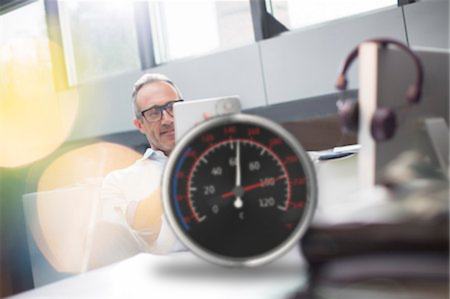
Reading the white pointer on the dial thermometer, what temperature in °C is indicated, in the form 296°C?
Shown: 64°C
